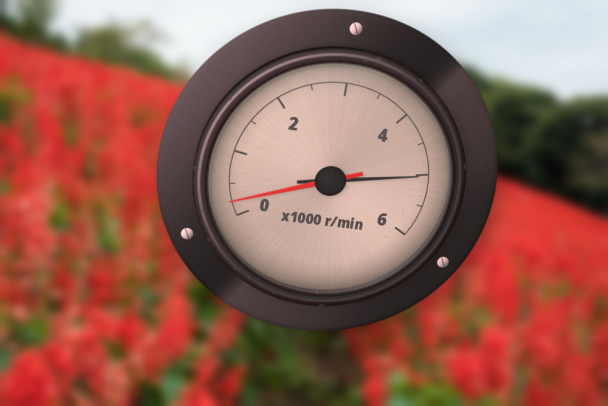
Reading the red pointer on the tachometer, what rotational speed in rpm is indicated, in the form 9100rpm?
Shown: 250rpm
